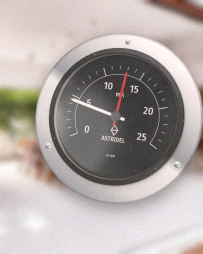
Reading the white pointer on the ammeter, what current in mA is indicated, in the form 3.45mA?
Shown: 4.5mA
